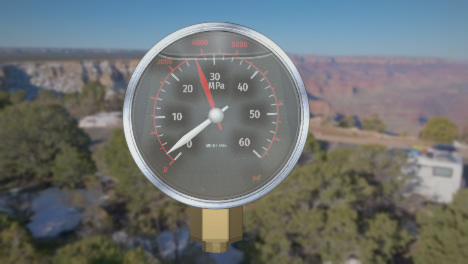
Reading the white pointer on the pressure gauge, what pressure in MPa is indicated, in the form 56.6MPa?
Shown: 2MPa
